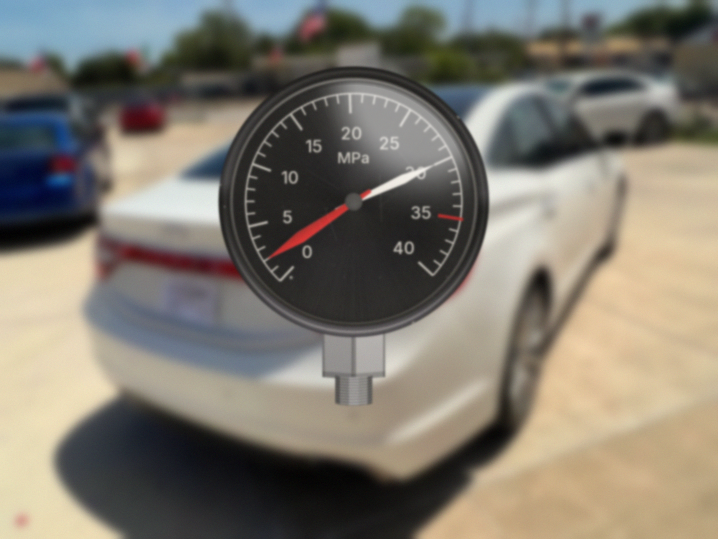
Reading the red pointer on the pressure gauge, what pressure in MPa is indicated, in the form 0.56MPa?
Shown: 2MPa
